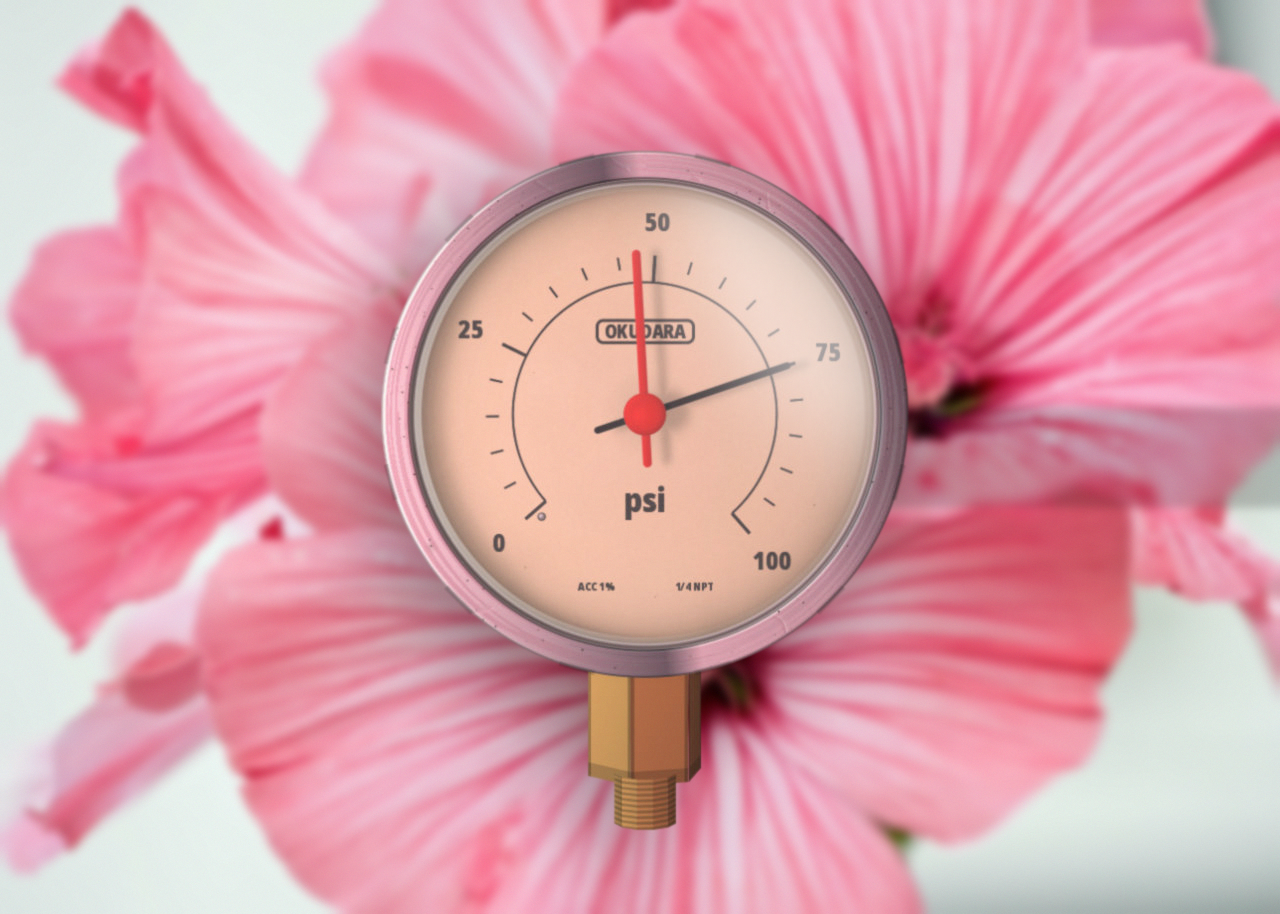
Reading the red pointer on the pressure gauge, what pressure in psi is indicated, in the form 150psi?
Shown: 47.5psi
